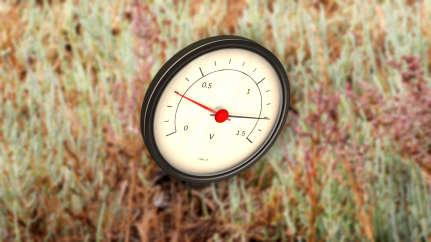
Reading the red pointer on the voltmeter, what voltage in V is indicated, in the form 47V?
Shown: 0.3V
